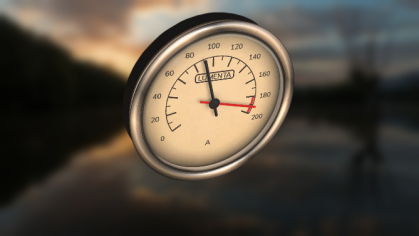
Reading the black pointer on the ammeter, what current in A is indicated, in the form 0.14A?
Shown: 90A
